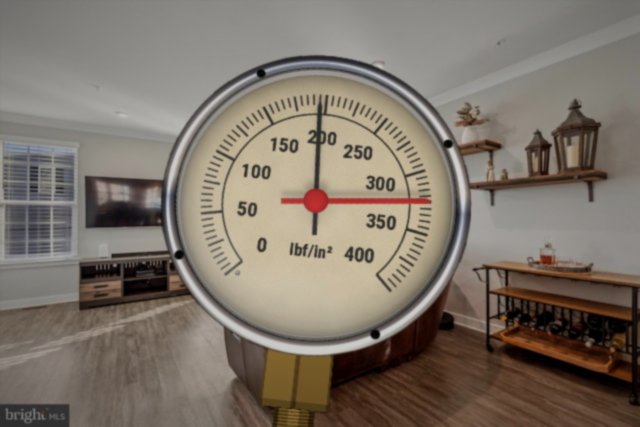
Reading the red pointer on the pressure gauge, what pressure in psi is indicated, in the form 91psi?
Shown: 325psi
